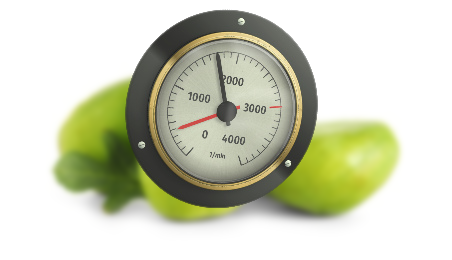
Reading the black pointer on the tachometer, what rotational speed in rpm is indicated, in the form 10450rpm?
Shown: 1700rpm
